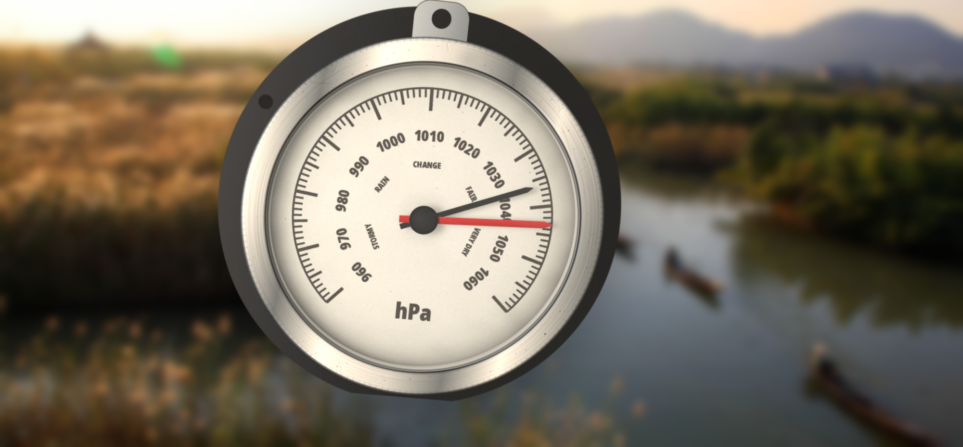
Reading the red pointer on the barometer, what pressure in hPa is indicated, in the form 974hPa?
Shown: 1043hPa
